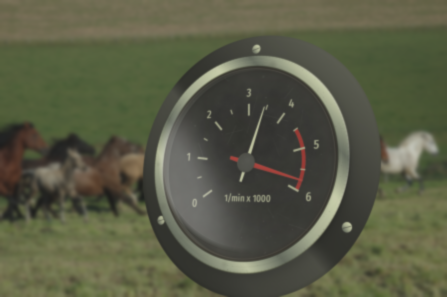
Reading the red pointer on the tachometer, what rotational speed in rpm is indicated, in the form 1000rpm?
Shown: 5750rpm
